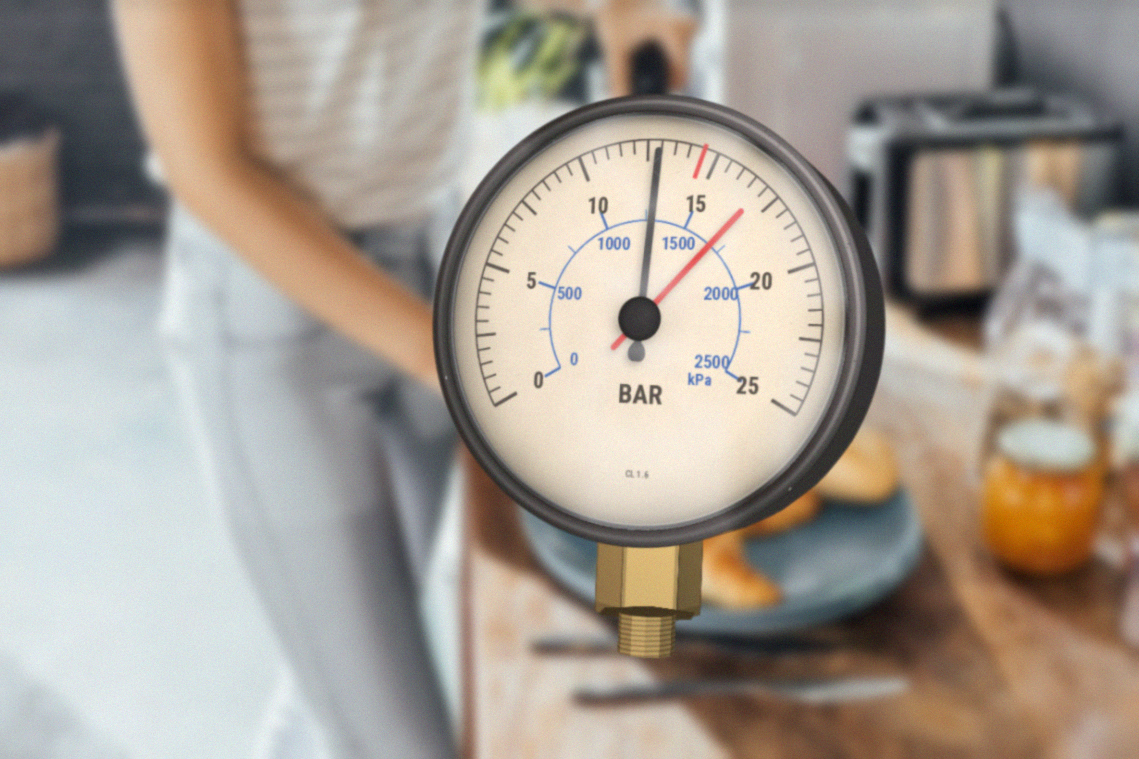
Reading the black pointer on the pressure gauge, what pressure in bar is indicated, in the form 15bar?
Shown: 13bar
